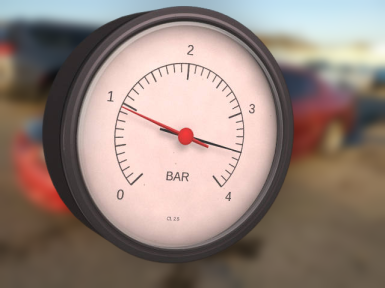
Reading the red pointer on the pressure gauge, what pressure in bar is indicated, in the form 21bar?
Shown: 0.95bar
